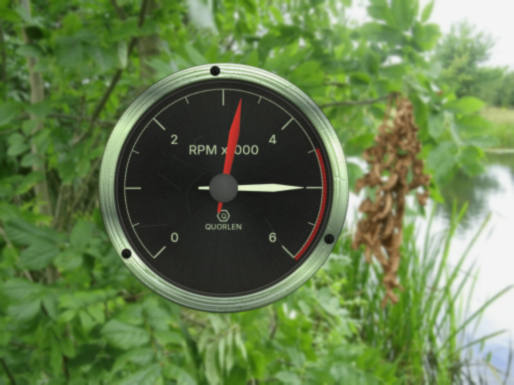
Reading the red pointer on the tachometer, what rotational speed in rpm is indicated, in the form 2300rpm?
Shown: 3250rpm
